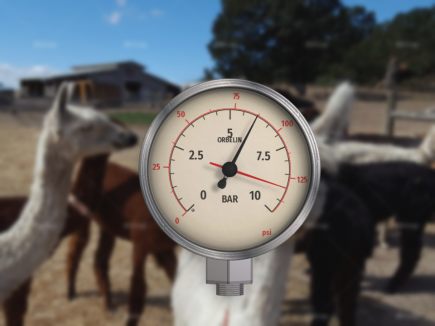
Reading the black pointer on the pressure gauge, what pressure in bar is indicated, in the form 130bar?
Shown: 6bar
